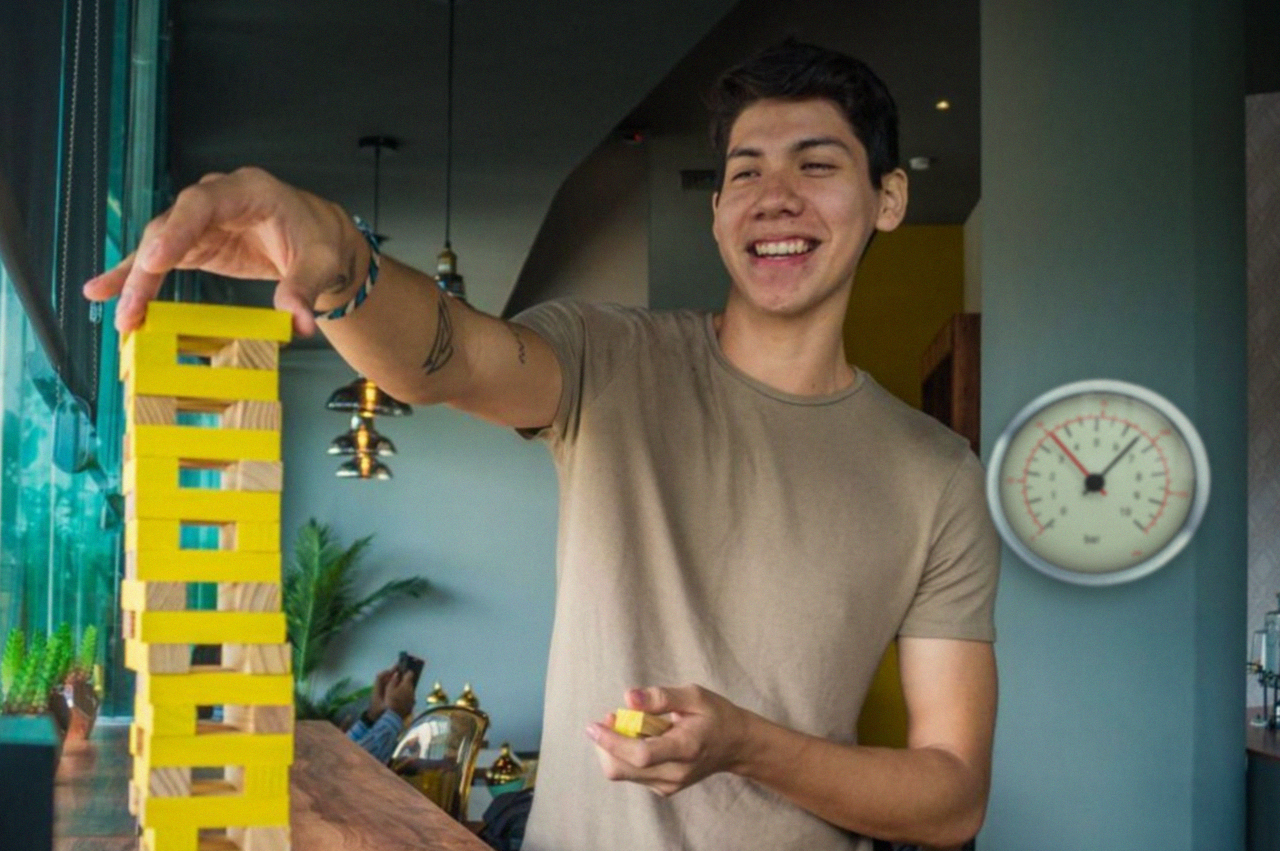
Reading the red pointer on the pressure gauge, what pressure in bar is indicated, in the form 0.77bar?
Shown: 3.5bar
